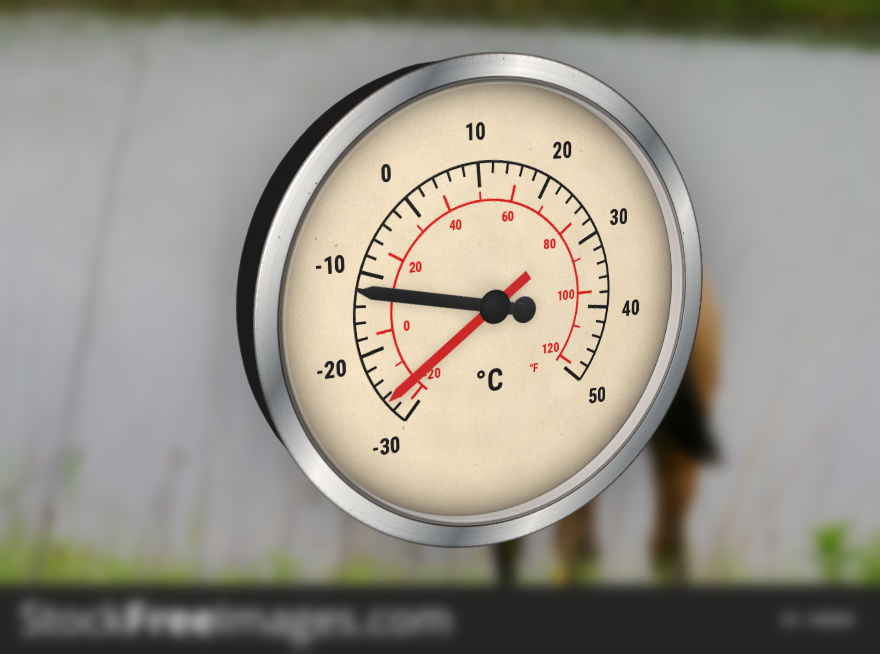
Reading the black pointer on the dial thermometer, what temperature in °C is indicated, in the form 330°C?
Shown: -12°C
